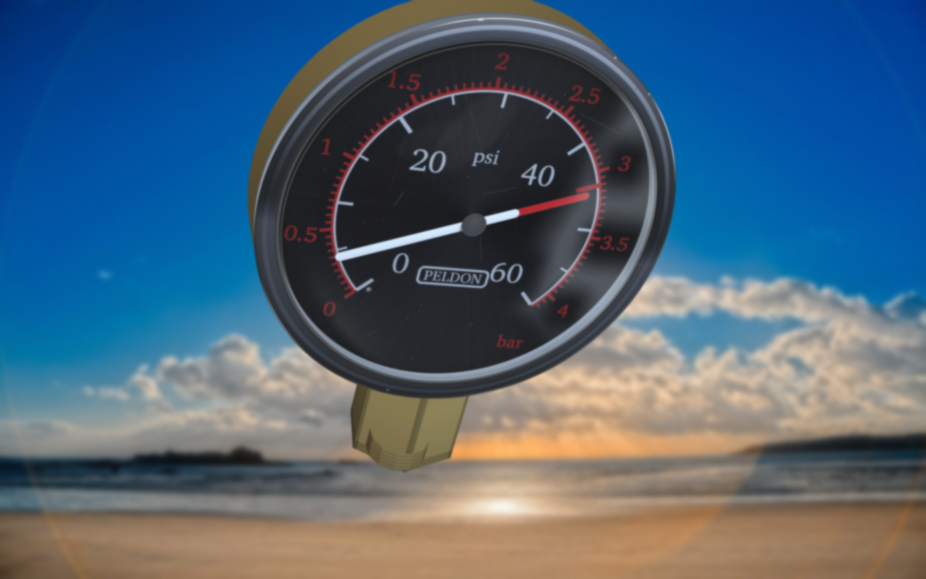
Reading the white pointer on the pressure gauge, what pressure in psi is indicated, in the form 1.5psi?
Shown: 5psi
